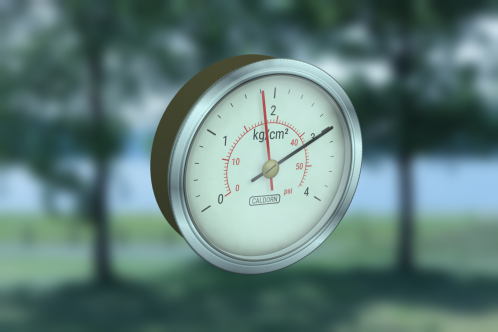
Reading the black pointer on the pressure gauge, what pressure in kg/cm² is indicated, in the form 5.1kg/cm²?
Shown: 3kg/cm²
